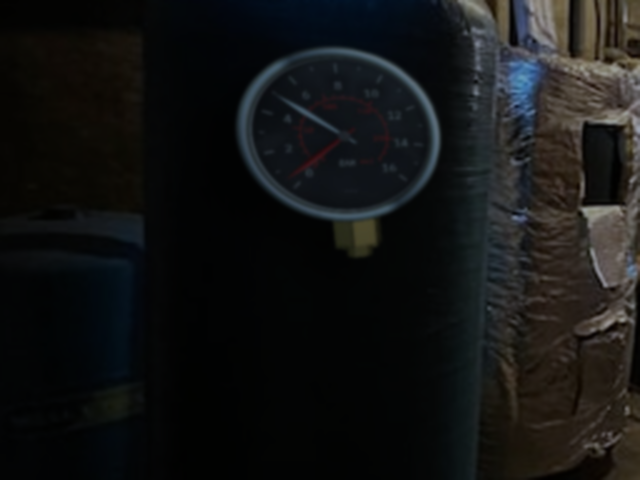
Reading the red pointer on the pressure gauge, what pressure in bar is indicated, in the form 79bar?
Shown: 0.5bar
